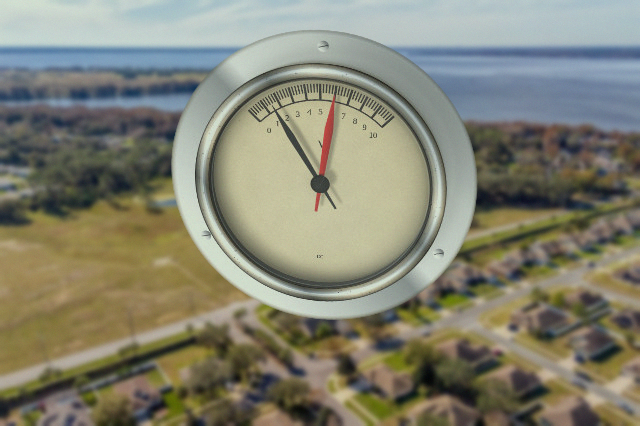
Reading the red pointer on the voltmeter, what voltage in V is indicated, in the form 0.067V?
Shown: 6V
